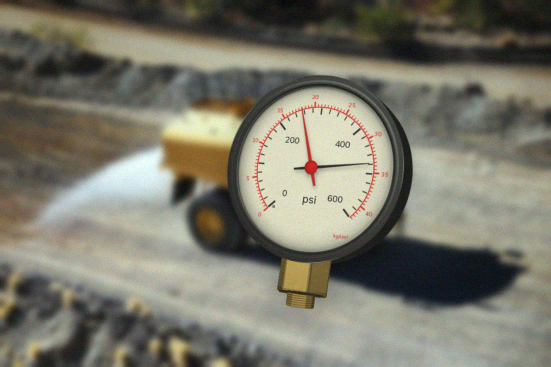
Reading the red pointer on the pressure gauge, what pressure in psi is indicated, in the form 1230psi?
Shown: 260psi
